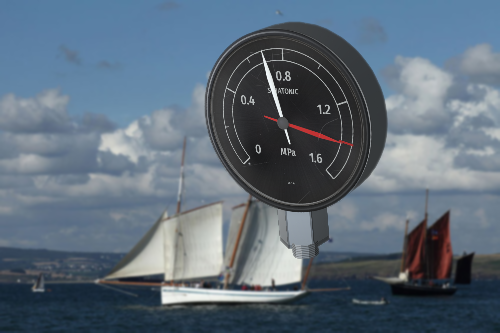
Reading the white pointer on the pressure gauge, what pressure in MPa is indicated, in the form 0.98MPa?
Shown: 0.7MPa
